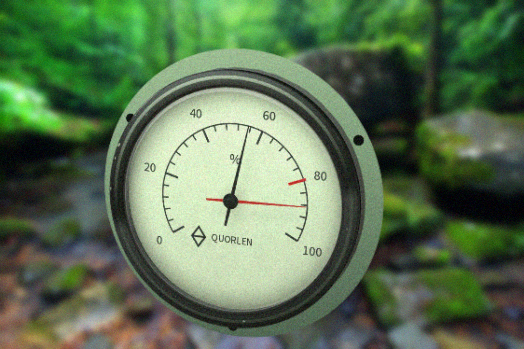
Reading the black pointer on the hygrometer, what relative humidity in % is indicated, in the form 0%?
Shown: 56%
